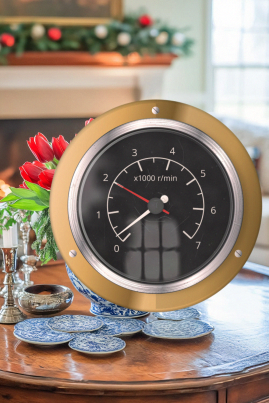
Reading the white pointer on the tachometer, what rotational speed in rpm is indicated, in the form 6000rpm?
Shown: 250rpm
